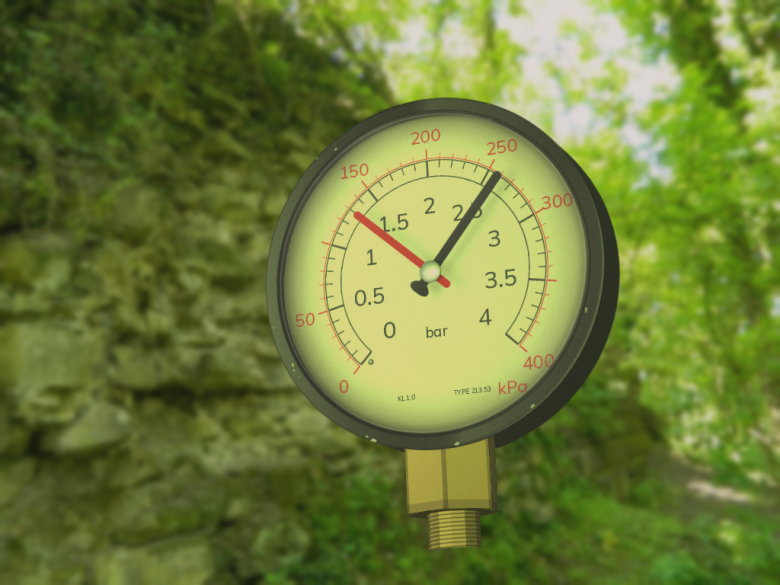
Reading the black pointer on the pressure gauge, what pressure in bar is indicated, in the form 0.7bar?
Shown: 2.6bar
